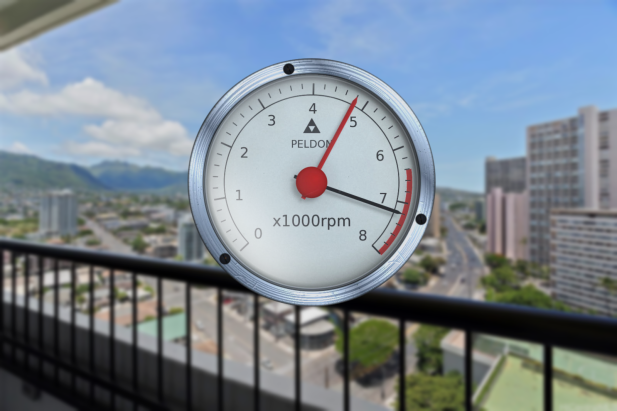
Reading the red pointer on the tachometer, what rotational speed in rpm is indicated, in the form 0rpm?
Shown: 4800rpm
